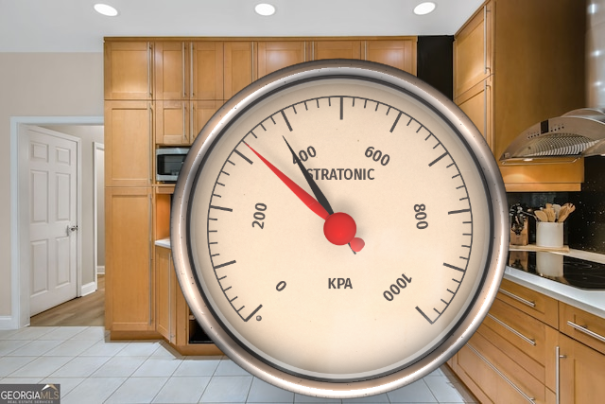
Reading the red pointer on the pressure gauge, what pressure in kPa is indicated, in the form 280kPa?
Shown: 320kPa
